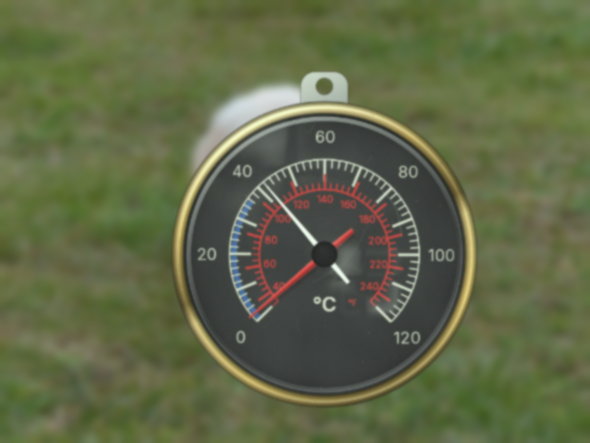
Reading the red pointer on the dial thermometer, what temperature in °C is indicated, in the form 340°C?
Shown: 2°C
